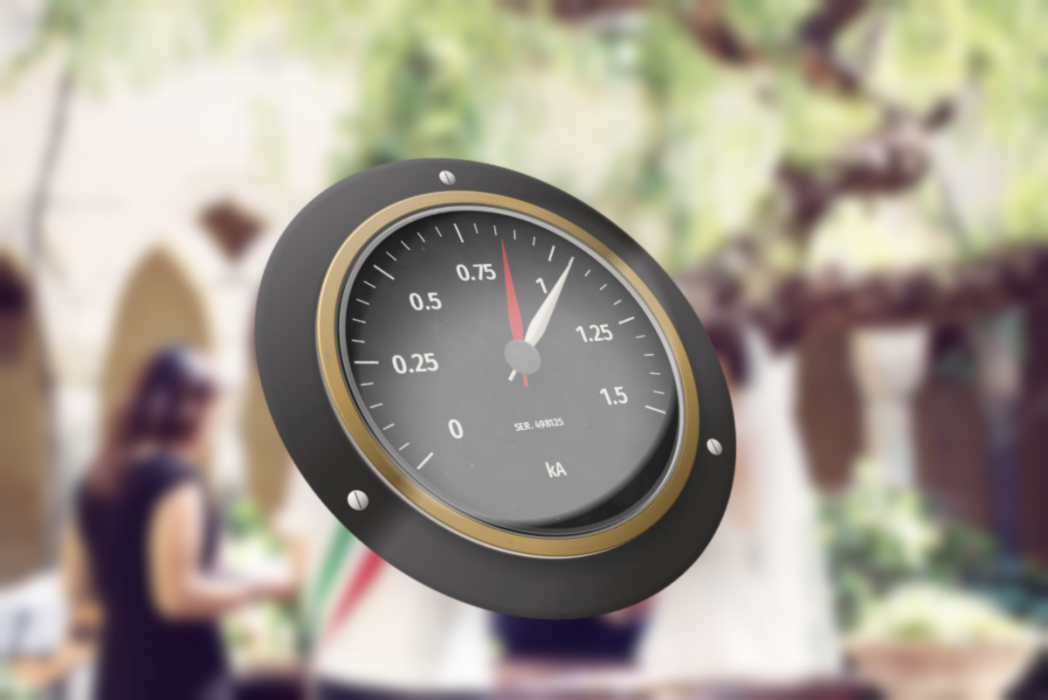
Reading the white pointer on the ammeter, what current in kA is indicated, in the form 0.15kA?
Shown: 1.05kA
